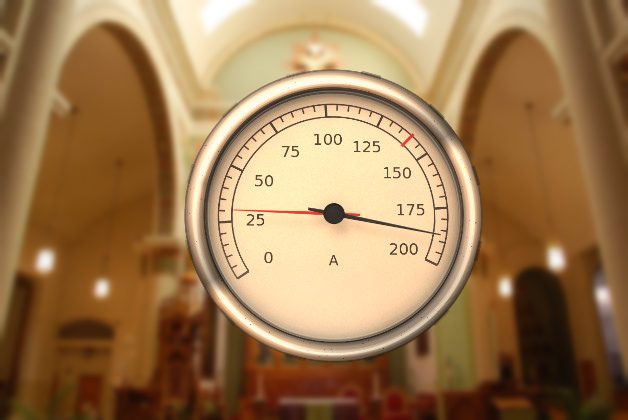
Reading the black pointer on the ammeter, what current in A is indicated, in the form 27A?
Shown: 187.5A
